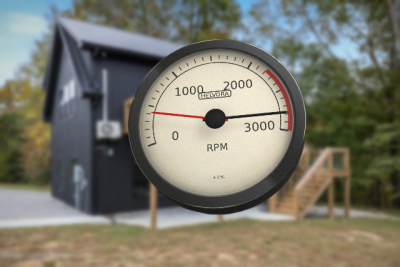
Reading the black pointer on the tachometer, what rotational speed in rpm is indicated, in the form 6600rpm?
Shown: 2800rpm
